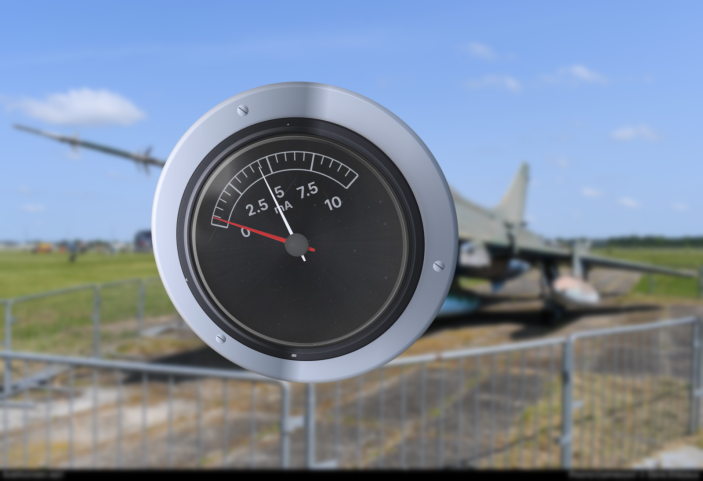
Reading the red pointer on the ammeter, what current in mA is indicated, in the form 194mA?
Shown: 0.5mA
